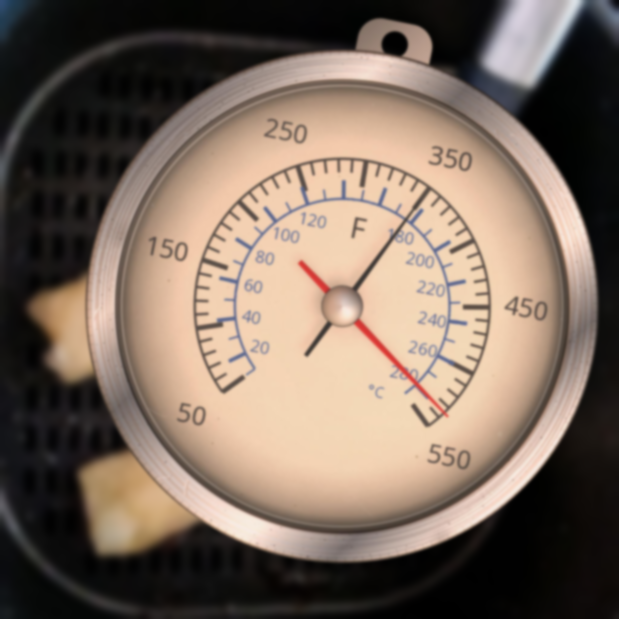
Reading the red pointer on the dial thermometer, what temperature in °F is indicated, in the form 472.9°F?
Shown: 535°F
